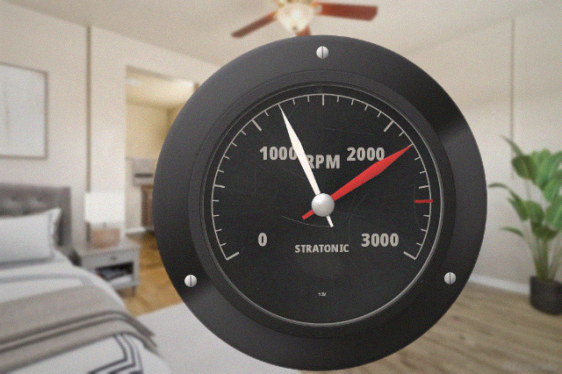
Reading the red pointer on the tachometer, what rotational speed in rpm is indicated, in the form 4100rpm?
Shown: 2200rpm
